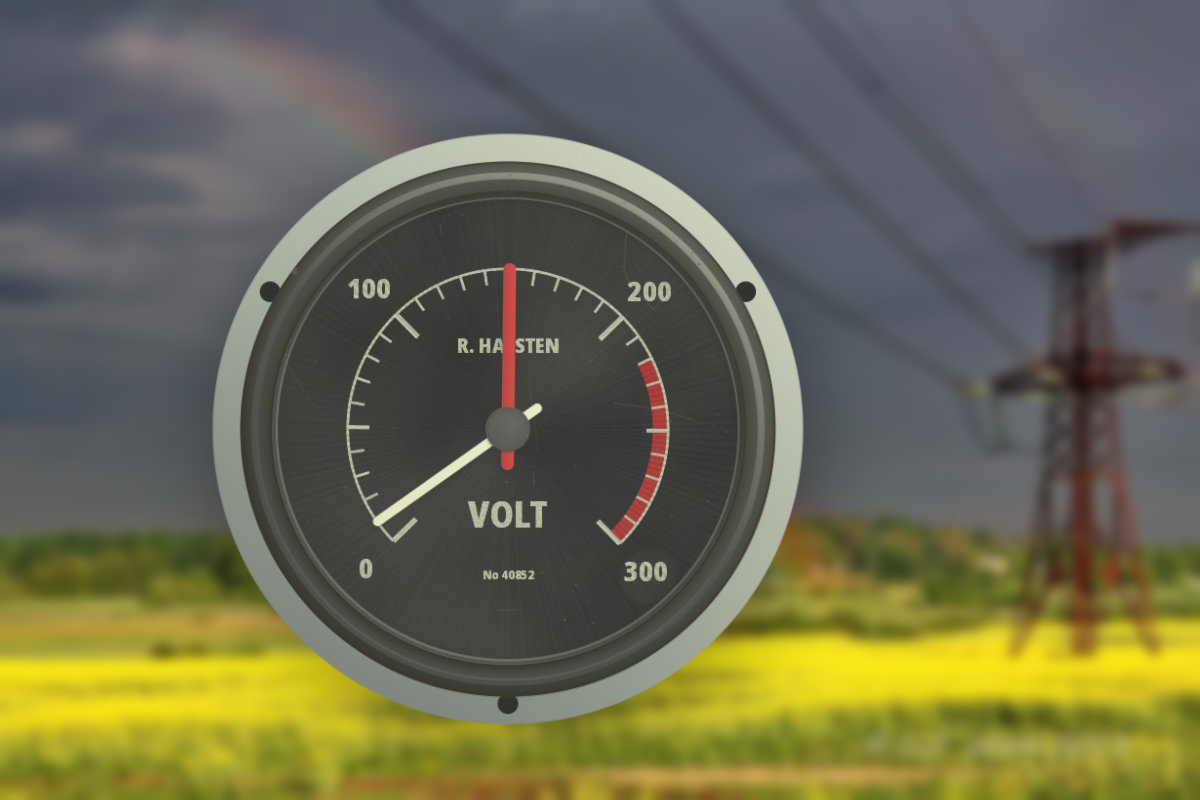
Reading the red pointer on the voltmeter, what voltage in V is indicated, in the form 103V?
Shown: 150V
